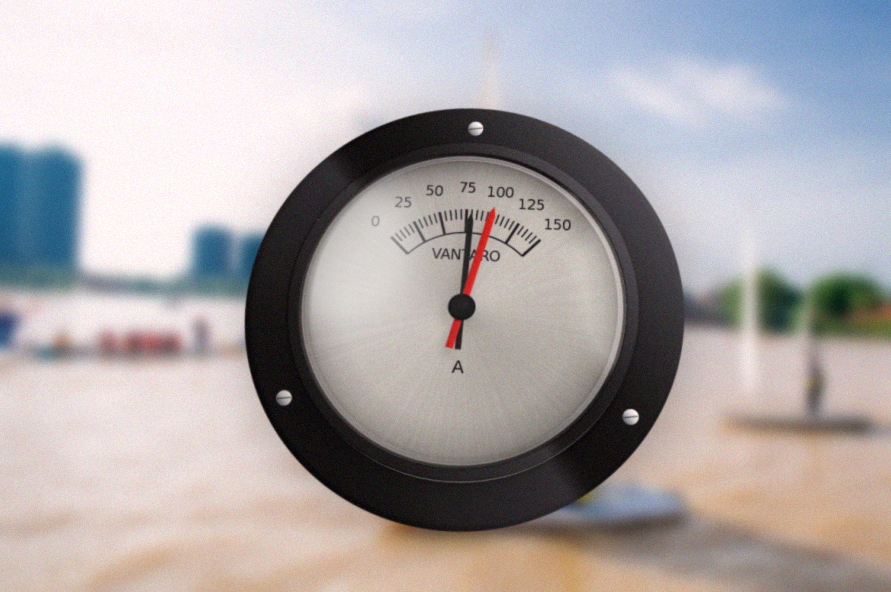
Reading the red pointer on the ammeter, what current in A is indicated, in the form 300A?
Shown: 100A
